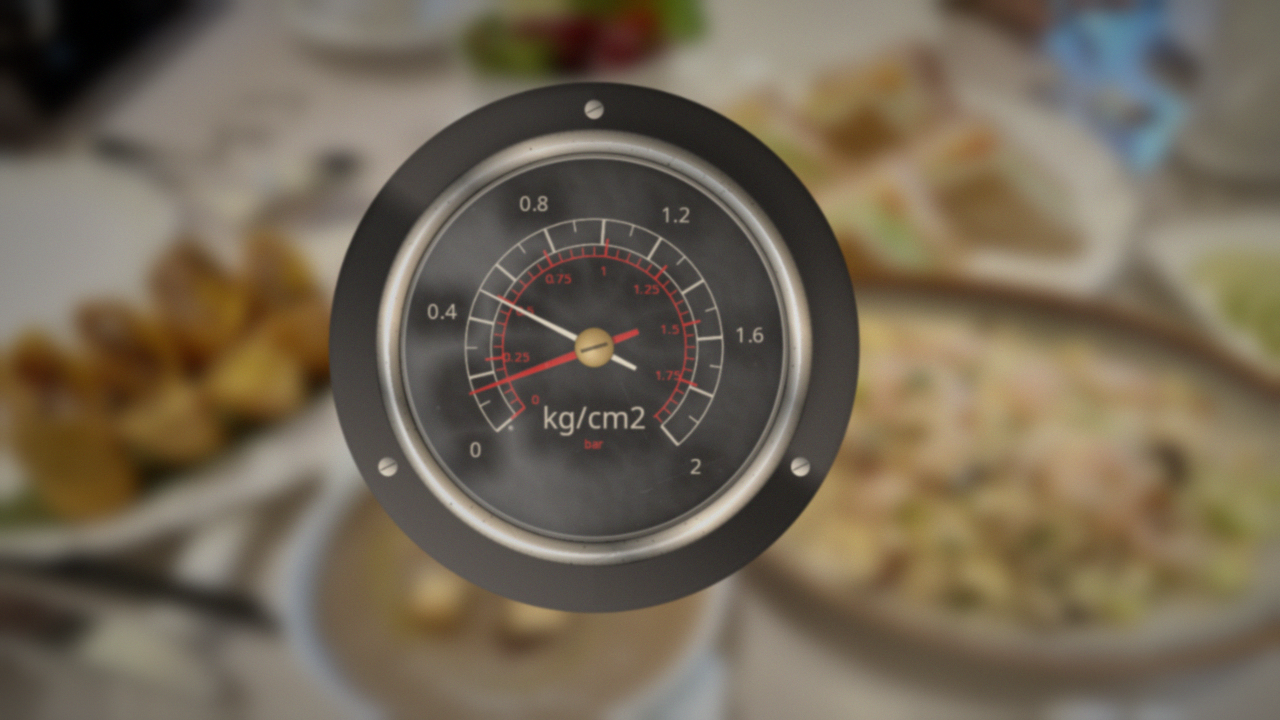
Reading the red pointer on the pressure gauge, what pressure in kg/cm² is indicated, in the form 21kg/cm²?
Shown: 0.15kg/cm²
